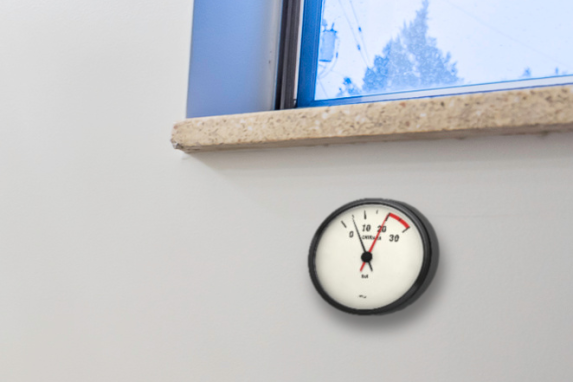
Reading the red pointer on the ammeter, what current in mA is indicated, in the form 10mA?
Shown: 20mA
